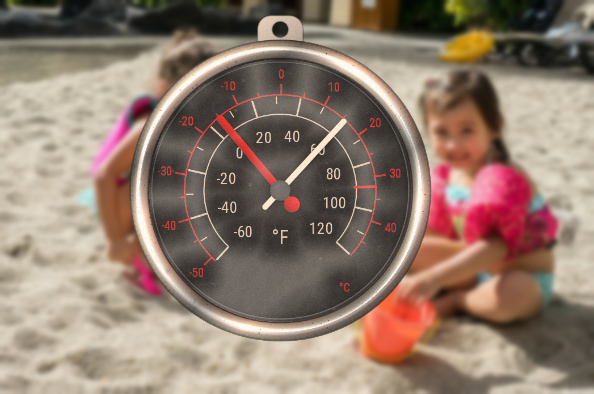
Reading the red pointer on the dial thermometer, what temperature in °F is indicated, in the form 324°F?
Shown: 5°F
